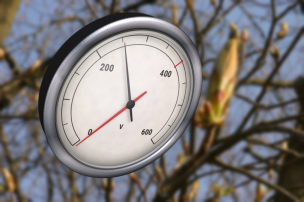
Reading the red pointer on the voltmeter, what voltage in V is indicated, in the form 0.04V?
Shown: 0V
